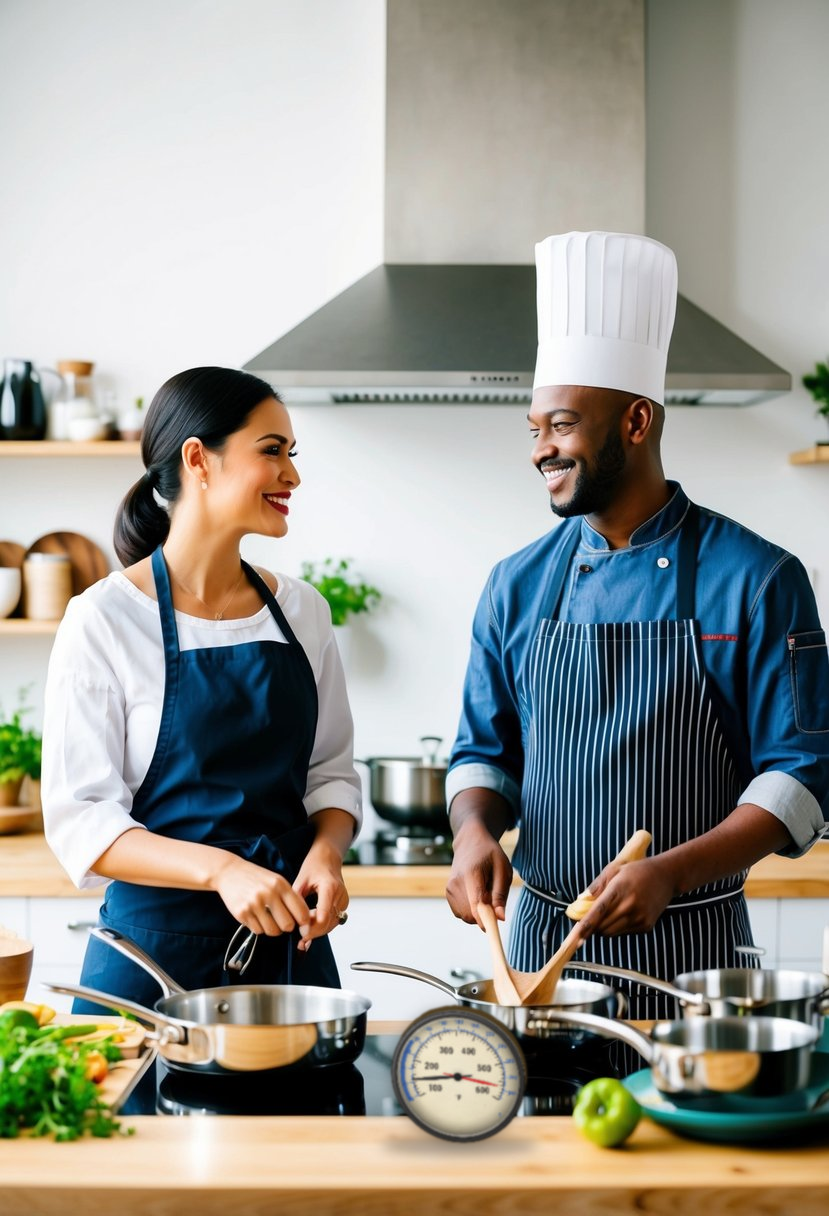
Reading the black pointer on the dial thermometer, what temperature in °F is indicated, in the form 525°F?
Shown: 150°F
